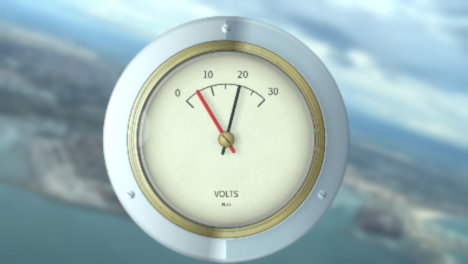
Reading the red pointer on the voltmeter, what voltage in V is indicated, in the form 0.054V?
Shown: 5V
